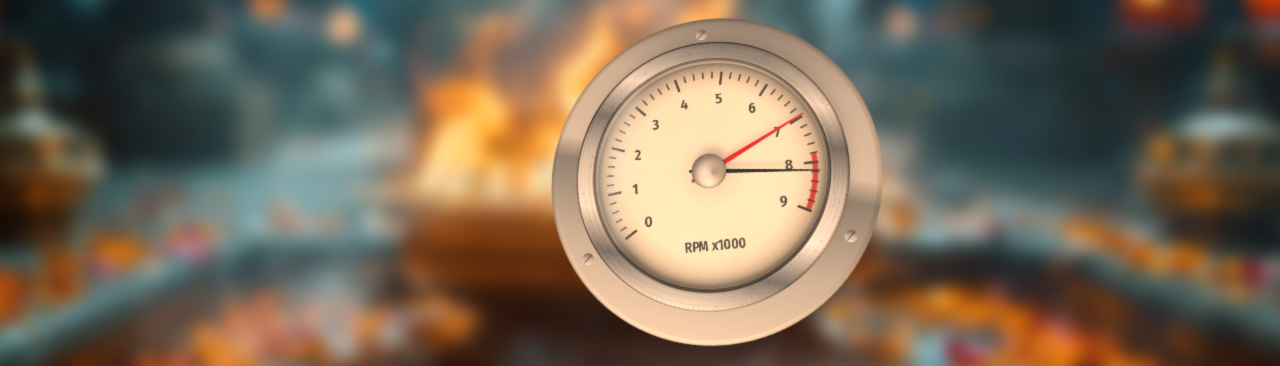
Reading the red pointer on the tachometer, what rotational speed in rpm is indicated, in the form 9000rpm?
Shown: 7000rpm
